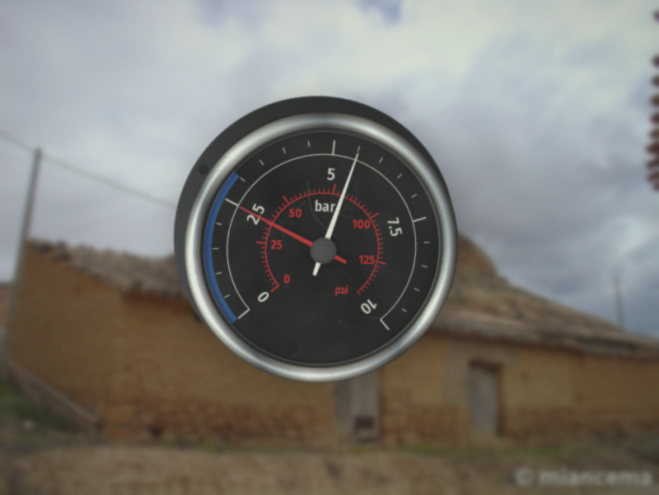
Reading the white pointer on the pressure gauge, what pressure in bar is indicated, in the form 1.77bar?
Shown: 5.5bar
